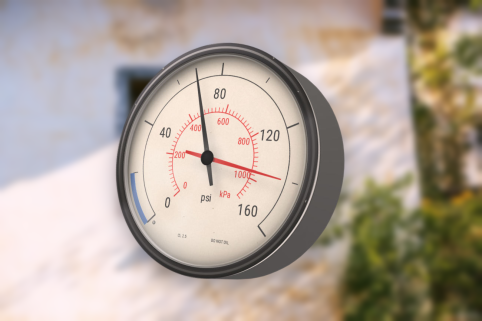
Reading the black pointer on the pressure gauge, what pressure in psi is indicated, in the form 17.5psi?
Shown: 70psi
